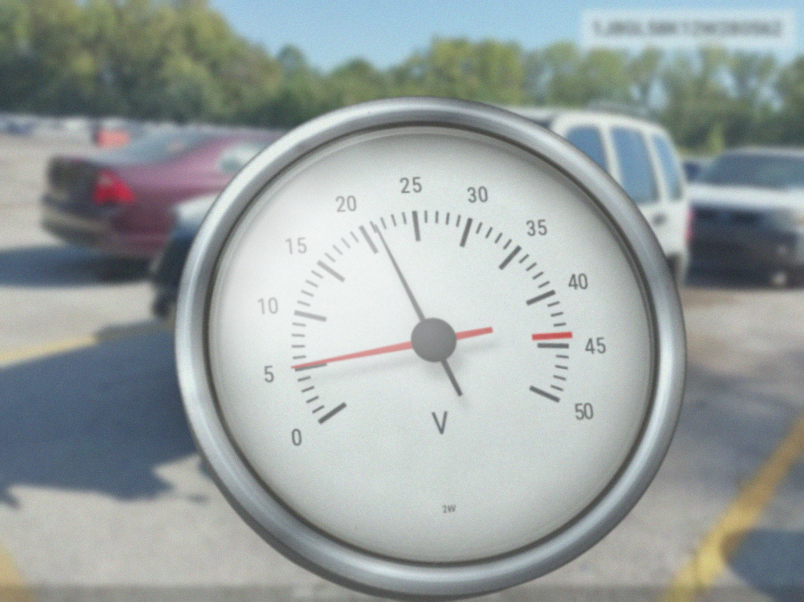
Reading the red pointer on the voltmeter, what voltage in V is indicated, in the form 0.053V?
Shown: 5V
